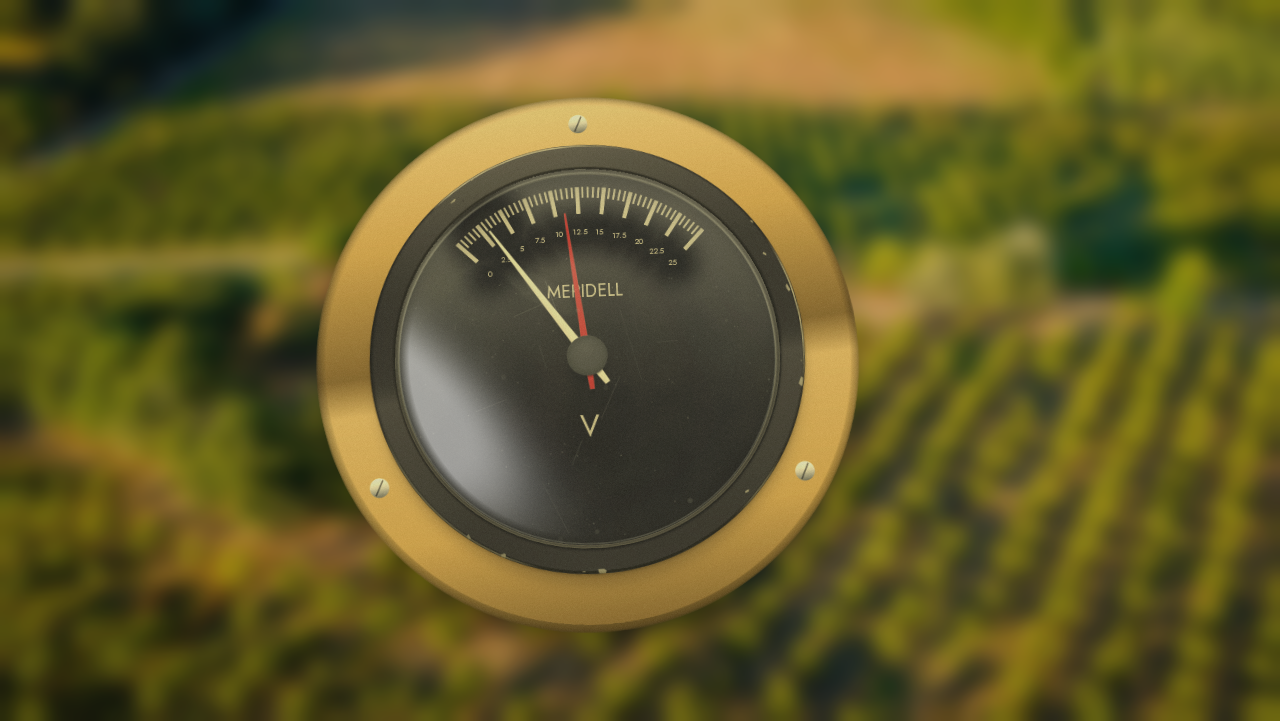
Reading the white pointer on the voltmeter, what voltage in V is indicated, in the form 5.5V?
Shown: 3V
